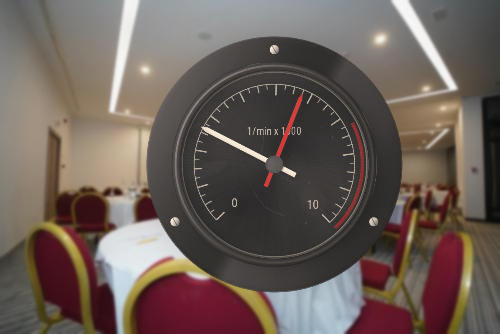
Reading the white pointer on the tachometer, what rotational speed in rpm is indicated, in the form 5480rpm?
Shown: 2625rpm
